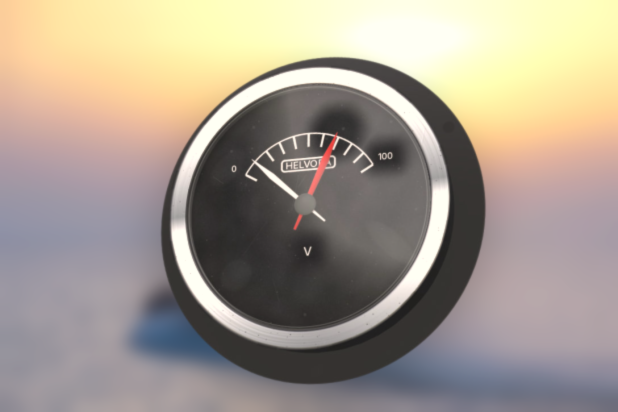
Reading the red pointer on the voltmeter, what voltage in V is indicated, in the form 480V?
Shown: 70V
